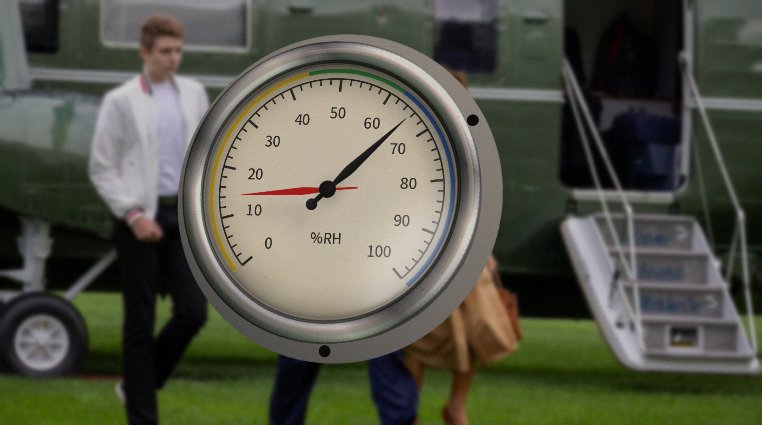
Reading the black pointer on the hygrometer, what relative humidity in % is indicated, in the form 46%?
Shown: 66%
